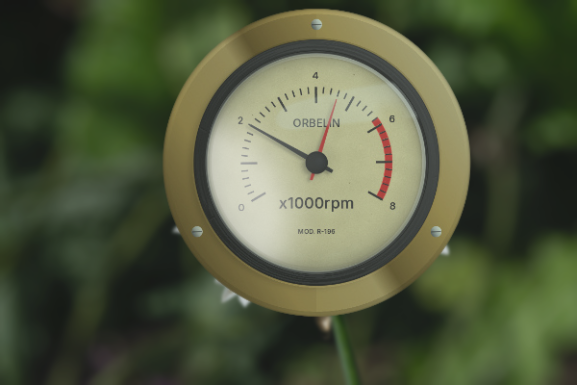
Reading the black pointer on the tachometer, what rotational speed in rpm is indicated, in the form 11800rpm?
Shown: 2000rpm
